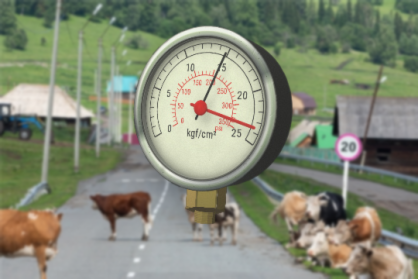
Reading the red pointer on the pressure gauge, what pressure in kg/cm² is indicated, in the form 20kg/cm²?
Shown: 23.5kg/cm²
